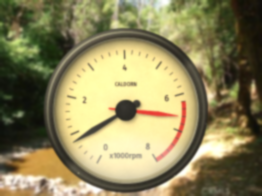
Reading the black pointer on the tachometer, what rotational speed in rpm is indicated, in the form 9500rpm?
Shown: 800rpm
